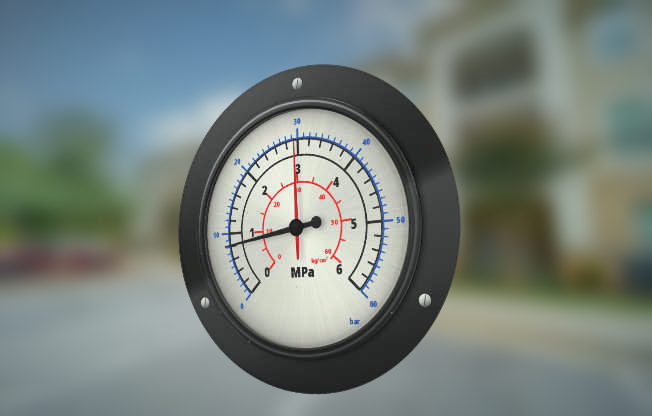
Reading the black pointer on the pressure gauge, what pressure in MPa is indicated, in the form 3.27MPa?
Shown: 0.8MPa
